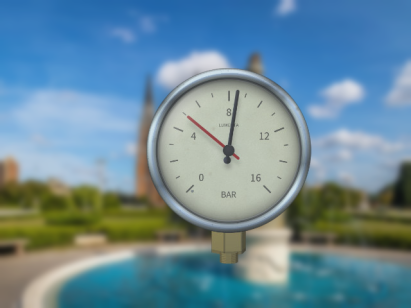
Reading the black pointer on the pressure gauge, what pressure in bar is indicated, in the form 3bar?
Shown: 8.5bar
